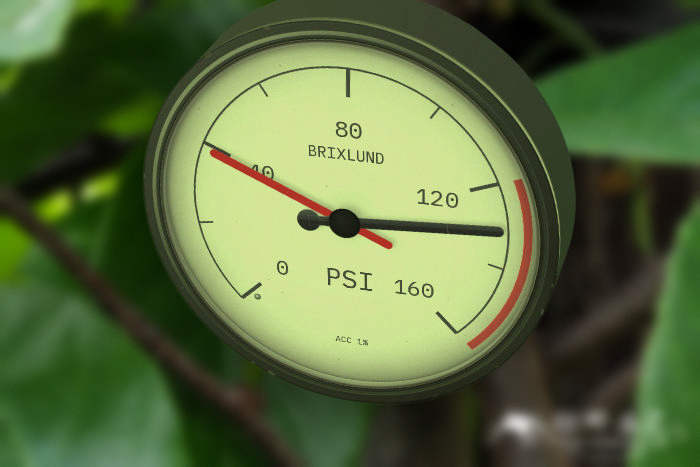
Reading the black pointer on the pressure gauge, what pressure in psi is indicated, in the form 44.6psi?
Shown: 130psi
